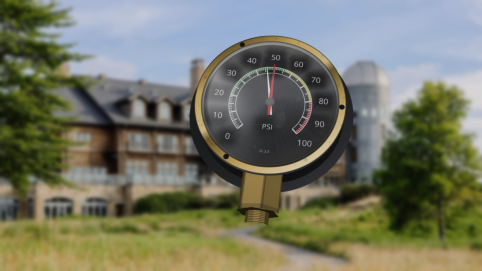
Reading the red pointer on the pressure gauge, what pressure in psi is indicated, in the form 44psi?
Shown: 50psi
